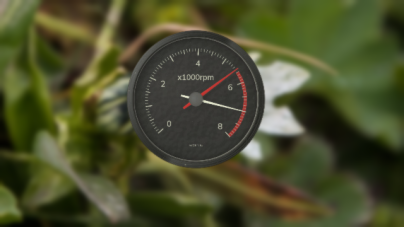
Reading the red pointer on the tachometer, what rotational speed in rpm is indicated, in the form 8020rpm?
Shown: 5500rpm
